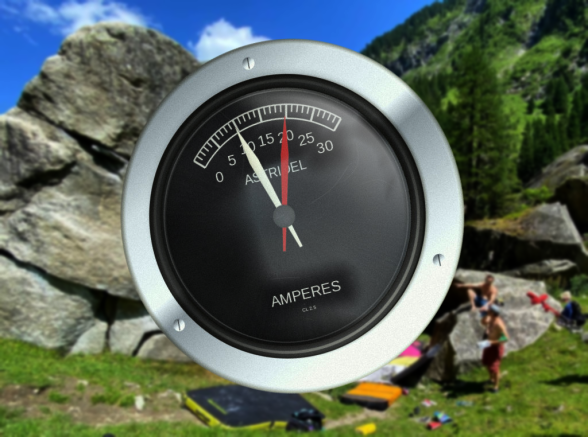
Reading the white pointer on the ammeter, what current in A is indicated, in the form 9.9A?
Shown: 10A
